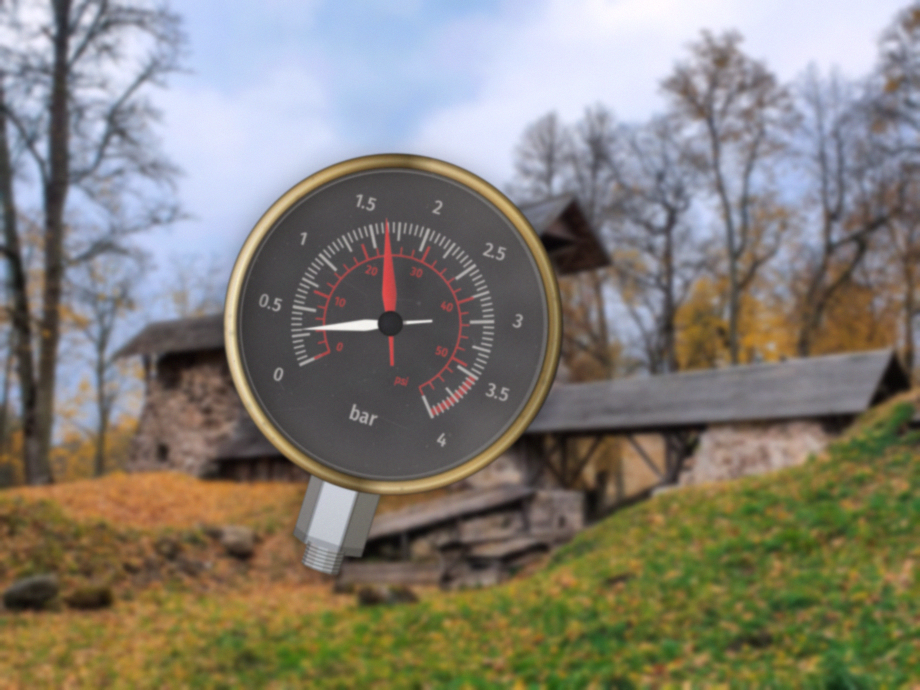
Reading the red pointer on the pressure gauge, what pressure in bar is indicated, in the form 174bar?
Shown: 1.65bar
